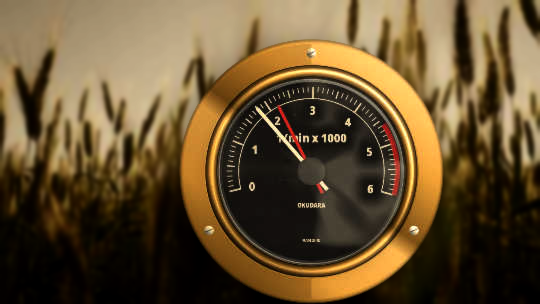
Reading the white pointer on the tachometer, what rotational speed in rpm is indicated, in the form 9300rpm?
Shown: 1800rpm
